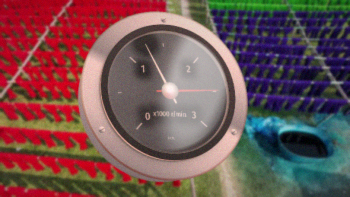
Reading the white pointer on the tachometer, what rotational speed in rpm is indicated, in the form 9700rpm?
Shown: 1250rpm
